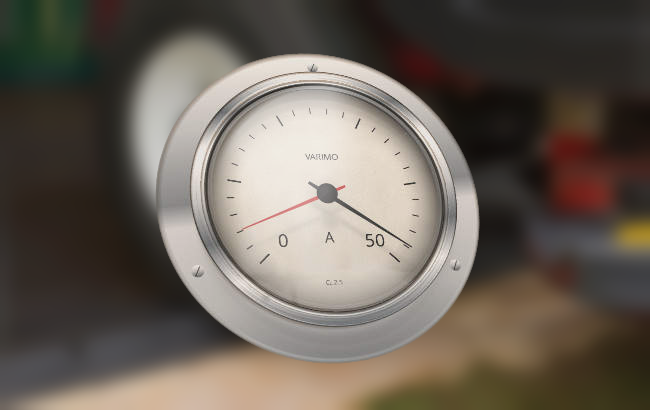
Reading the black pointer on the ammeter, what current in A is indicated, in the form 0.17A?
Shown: 48A
